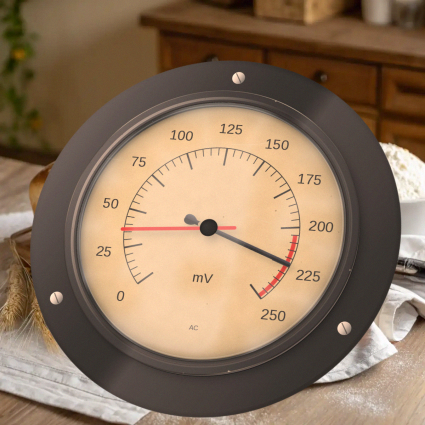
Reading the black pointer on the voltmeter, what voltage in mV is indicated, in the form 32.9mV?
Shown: 225mV
